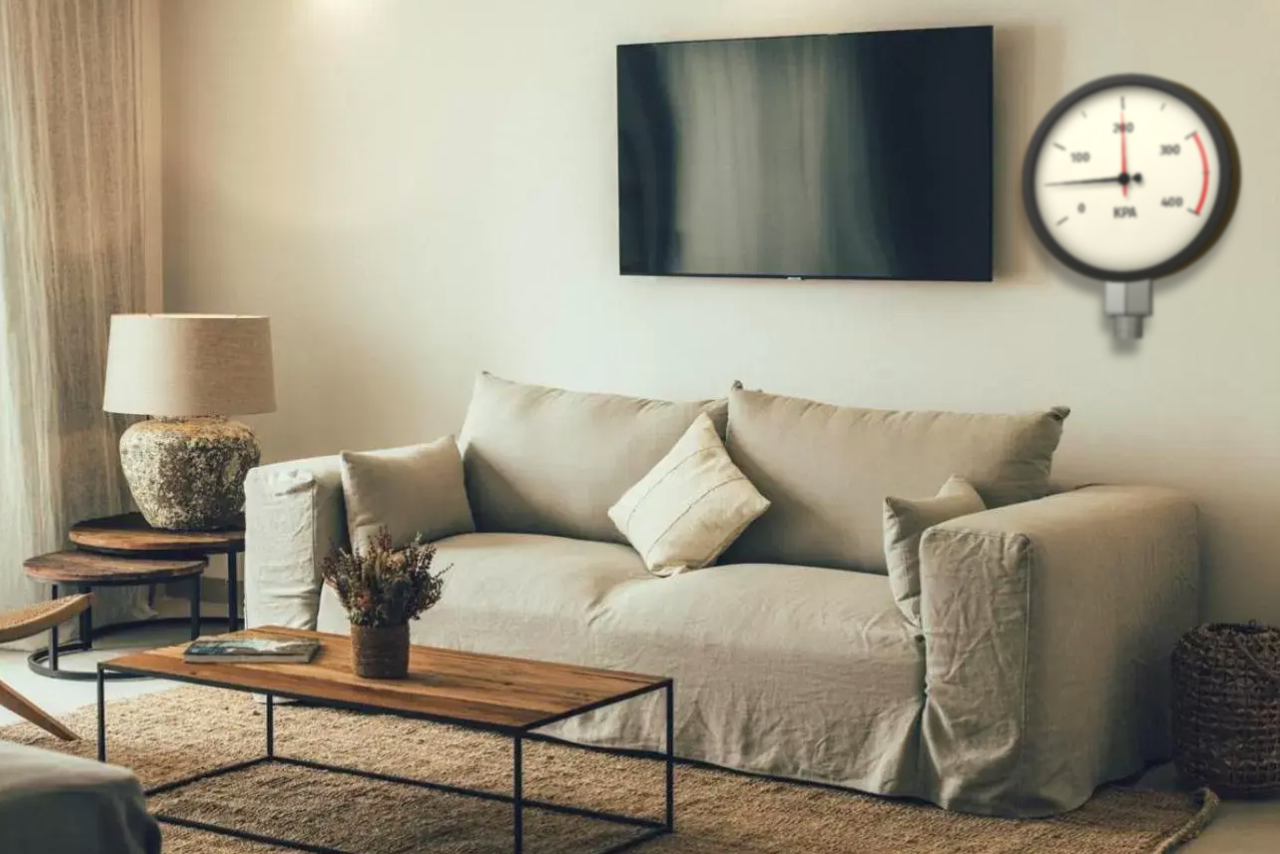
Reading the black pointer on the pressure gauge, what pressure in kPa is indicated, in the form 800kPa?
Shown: 50kPa
